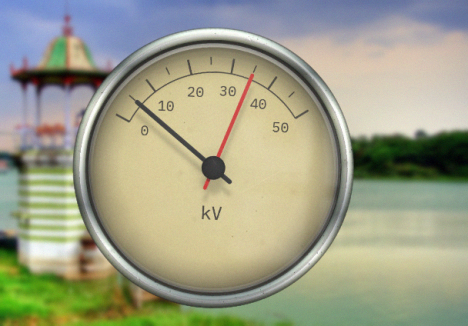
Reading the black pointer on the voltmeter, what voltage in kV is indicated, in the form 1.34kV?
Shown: 5kV
